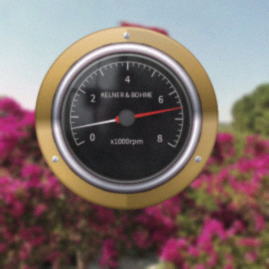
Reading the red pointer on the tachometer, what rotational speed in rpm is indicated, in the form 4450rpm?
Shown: 6600rpm
